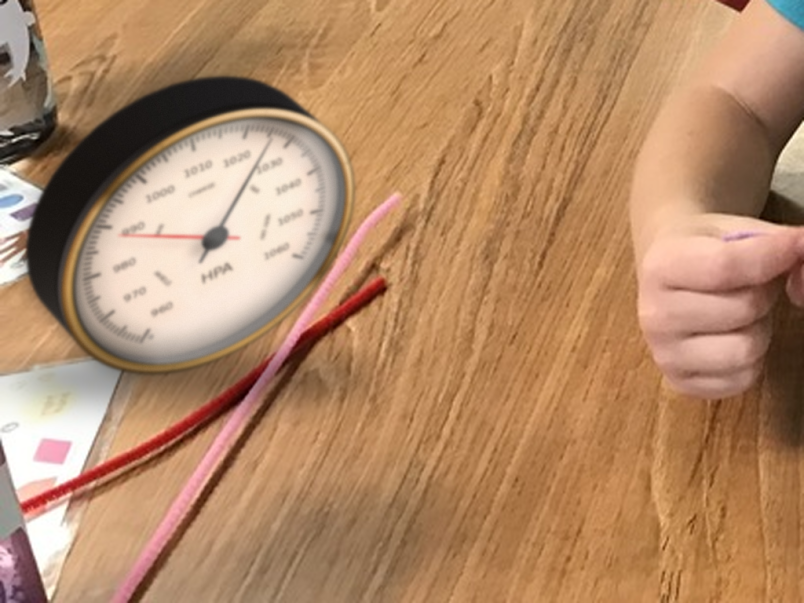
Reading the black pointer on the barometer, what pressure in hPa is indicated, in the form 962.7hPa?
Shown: 1025hPa
